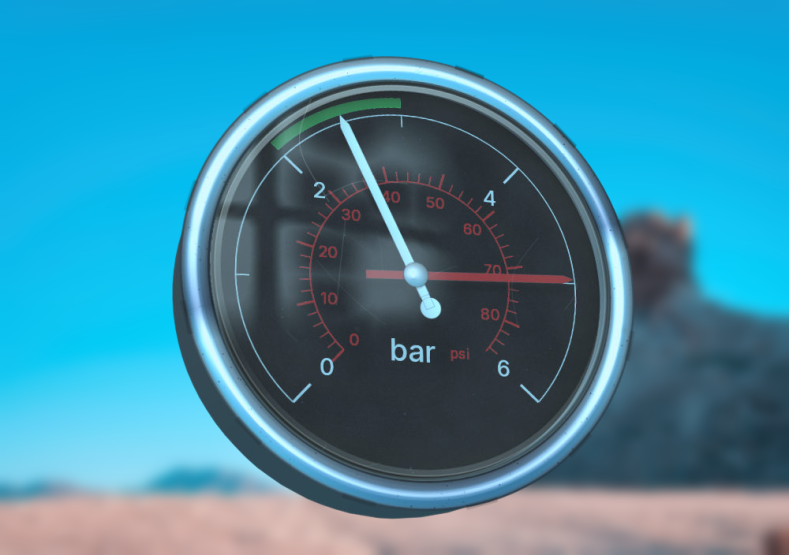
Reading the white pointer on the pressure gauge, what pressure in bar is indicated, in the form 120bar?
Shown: 2.5bar
